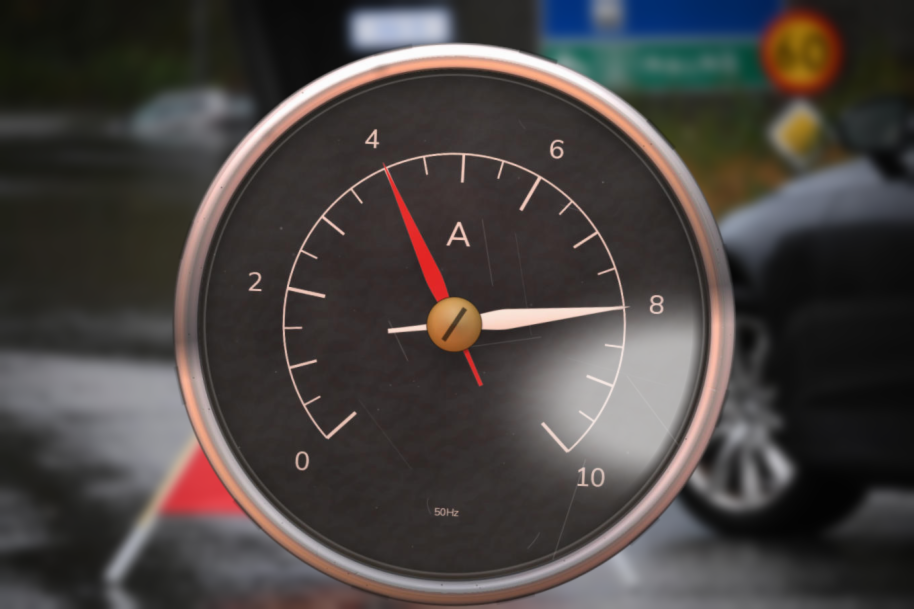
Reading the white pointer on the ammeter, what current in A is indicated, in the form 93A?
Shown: 8A
